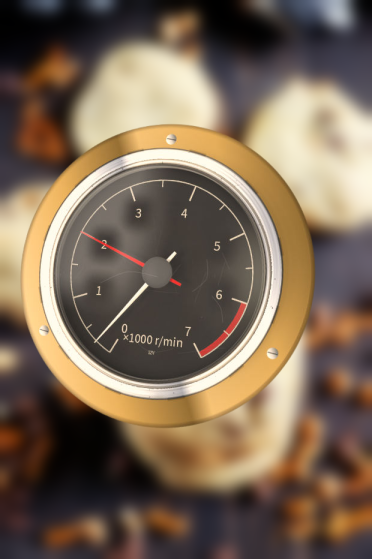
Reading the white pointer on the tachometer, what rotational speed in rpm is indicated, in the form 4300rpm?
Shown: 250rpm
